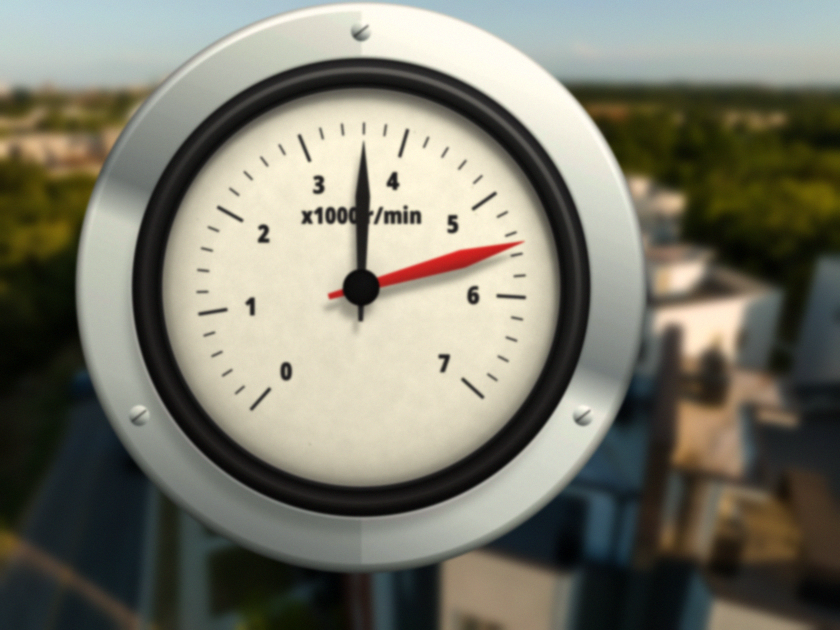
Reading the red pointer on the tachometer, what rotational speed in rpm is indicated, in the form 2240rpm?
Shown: 5500rpm
